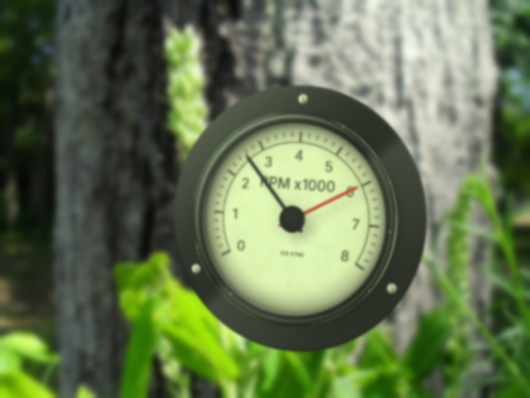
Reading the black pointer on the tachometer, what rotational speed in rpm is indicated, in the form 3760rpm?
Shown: 2600rpm
